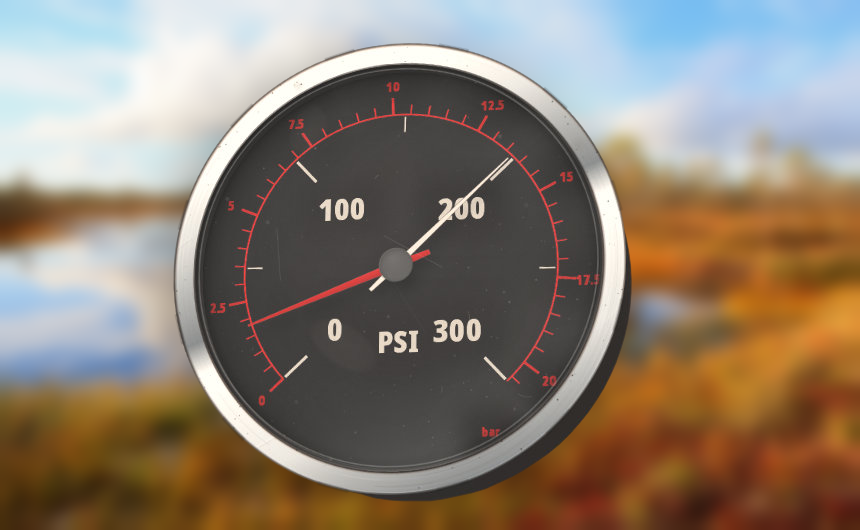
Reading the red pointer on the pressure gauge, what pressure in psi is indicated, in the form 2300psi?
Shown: 25psi
